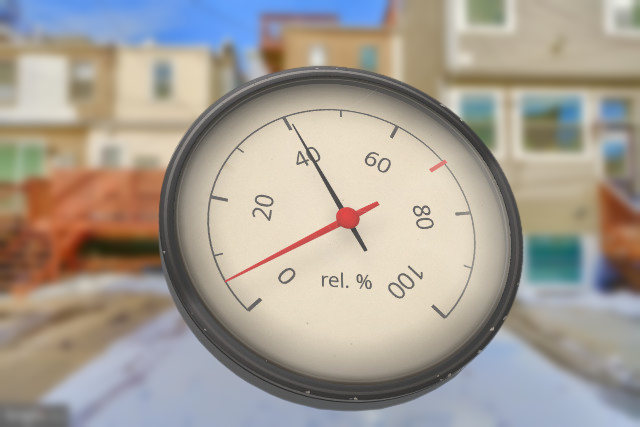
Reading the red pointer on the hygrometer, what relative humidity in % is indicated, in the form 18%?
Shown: 5%
